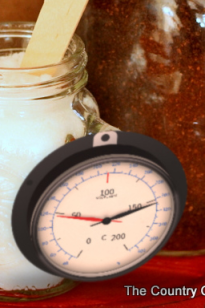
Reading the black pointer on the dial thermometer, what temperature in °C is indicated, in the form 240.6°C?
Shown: 150°C
